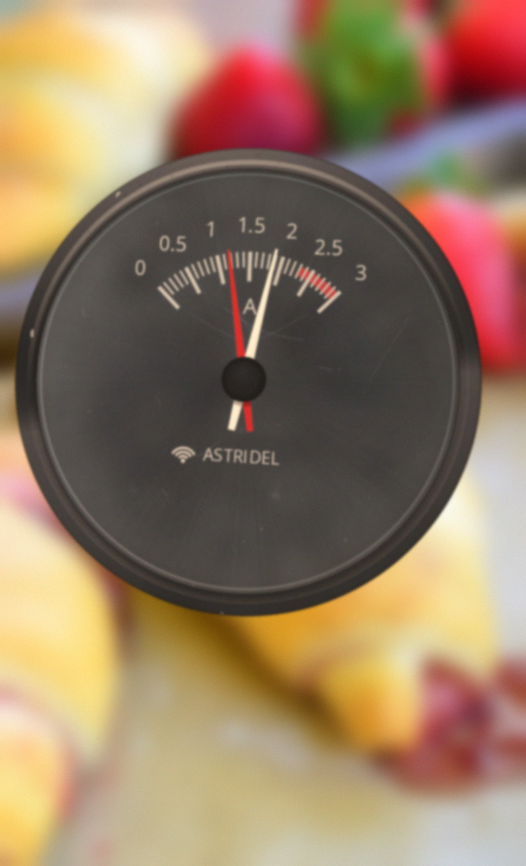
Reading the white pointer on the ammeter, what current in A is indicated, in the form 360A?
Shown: 1.9A
